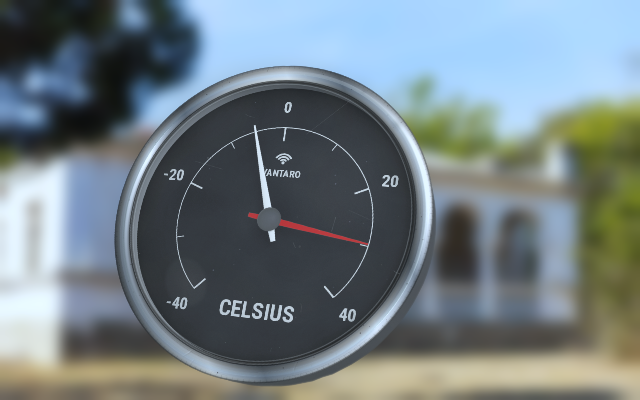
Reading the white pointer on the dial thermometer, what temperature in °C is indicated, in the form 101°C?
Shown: -5°C
